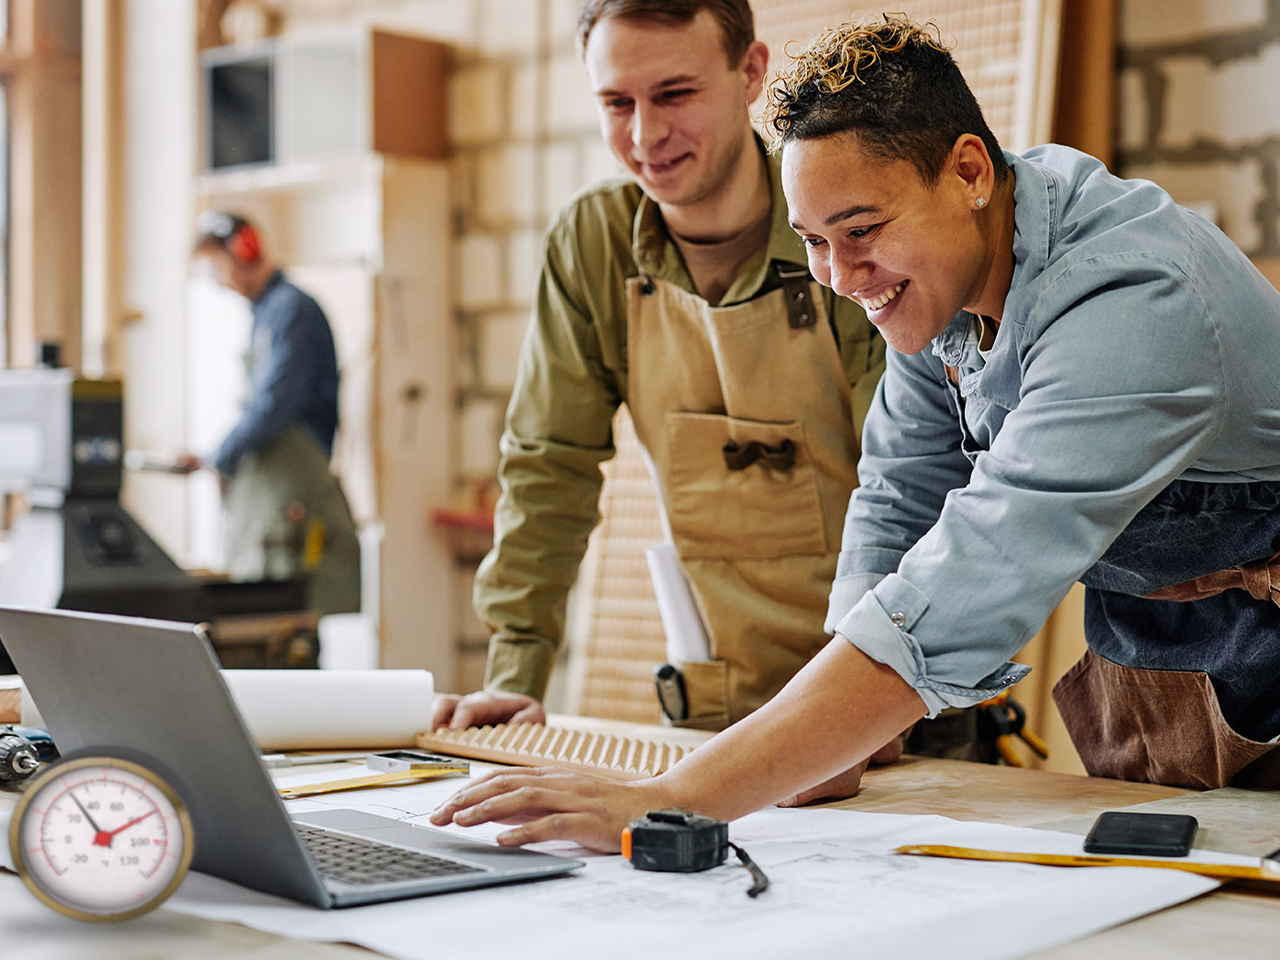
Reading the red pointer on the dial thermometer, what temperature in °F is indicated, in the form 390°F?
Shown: 80°F
